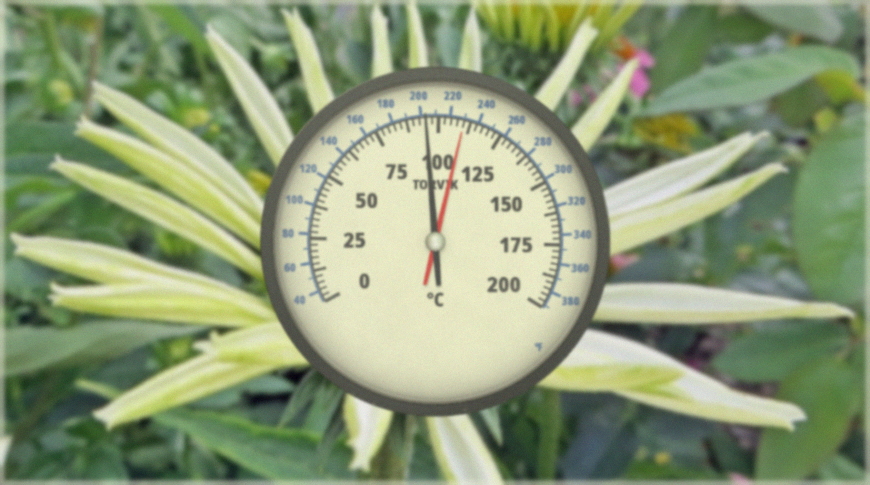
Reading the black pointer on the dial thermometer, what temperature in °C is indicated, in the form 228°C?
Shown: 95°C
